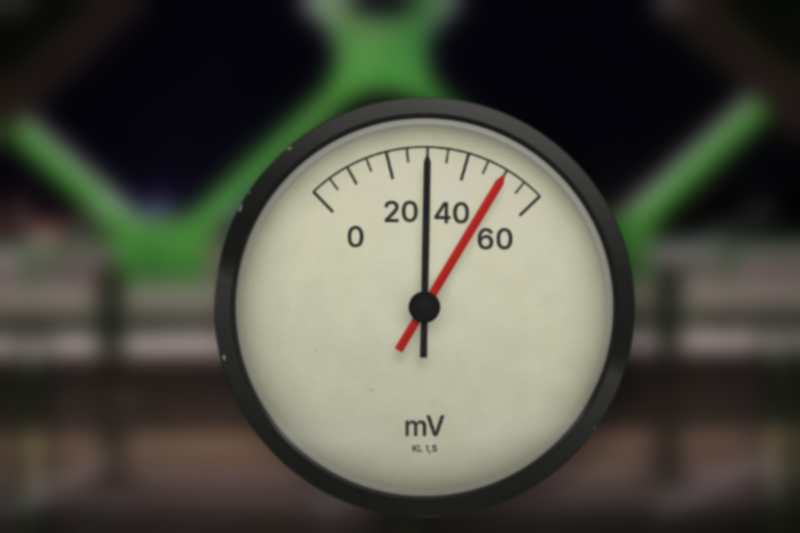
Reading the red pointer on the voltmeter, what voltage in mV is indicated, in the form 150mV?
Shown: 50mV
